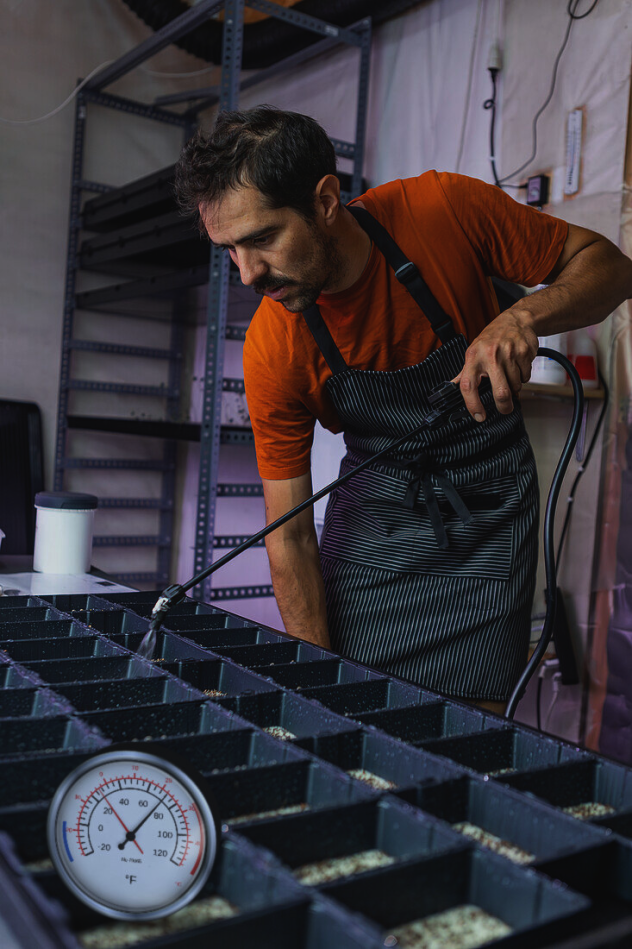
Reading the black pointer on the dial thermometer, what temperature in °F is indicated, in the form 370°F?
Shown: 72°F
